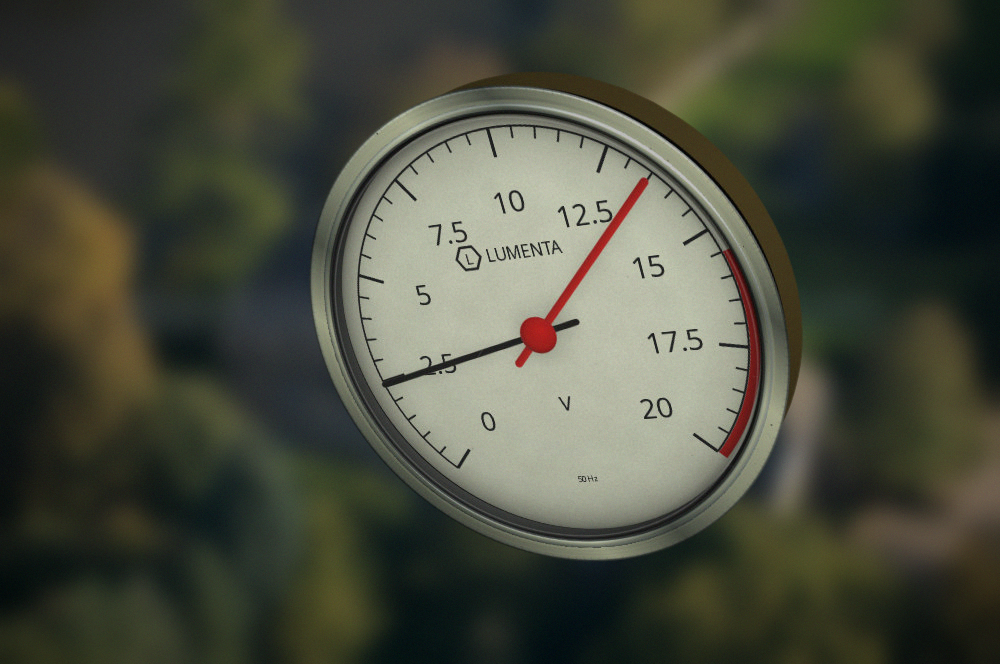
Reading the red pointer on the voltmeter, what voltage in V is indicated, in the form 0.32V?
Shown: 13.5V
